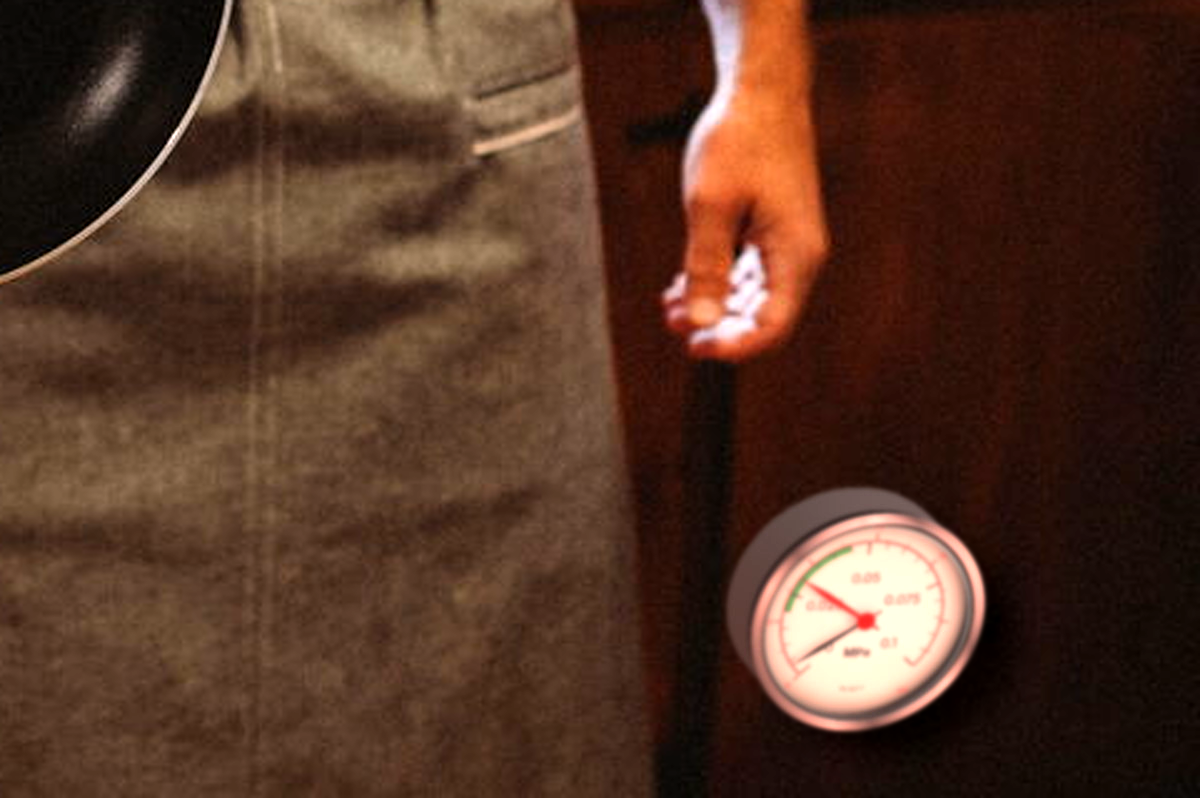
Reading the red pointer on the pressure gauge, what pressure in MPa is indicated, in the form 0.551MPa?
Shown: 0.03MPa
